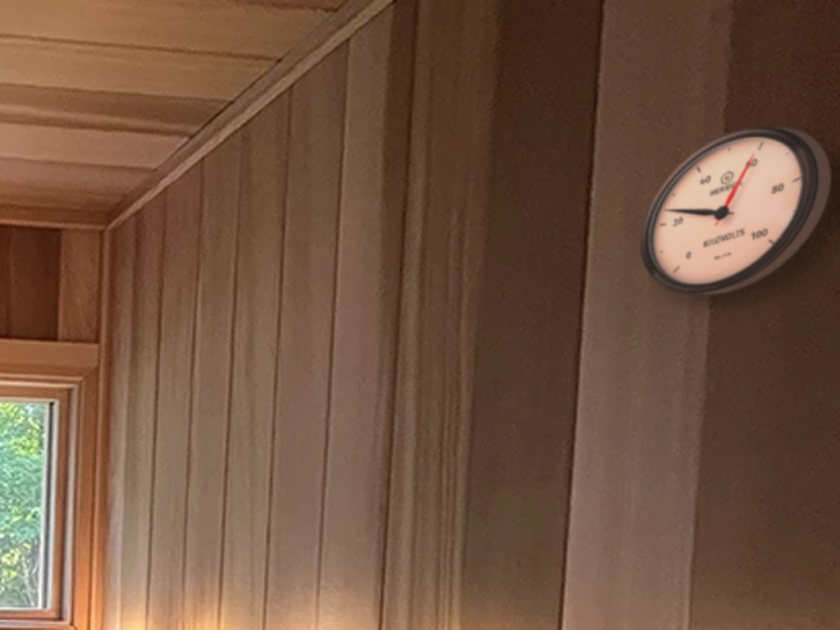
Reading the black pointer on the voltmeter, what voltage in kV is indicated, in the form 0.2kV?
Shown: 25kV
